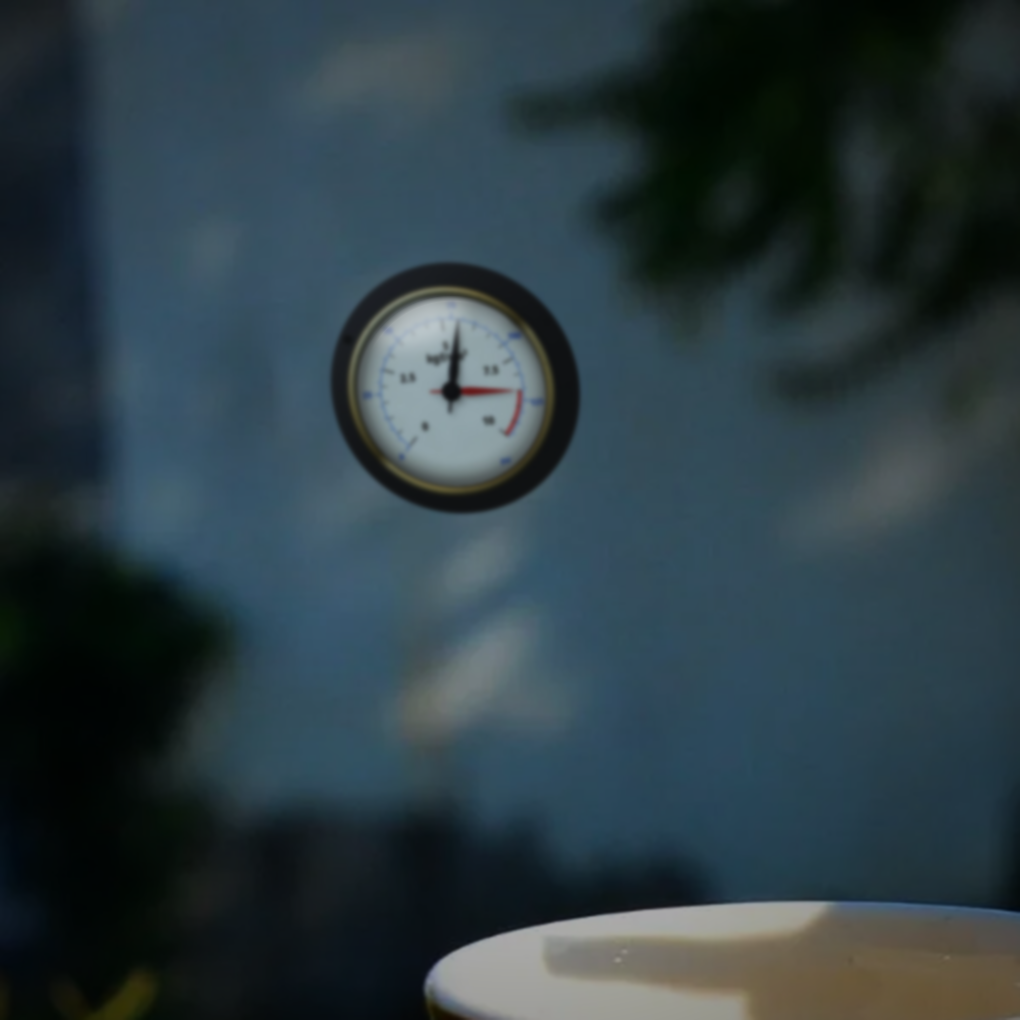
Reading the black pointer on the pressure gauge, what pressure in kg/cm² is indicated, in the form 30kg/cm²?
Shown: 5.5kg/cm²
